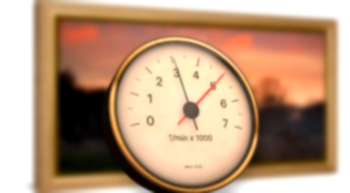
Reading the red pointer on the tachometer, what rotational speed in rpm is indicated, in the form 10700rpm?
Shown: 5000rpm
